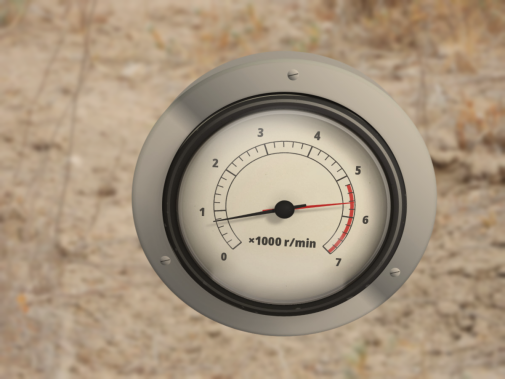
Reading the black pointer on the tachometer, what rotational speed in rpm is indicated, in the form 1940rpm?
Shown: 800rpm
